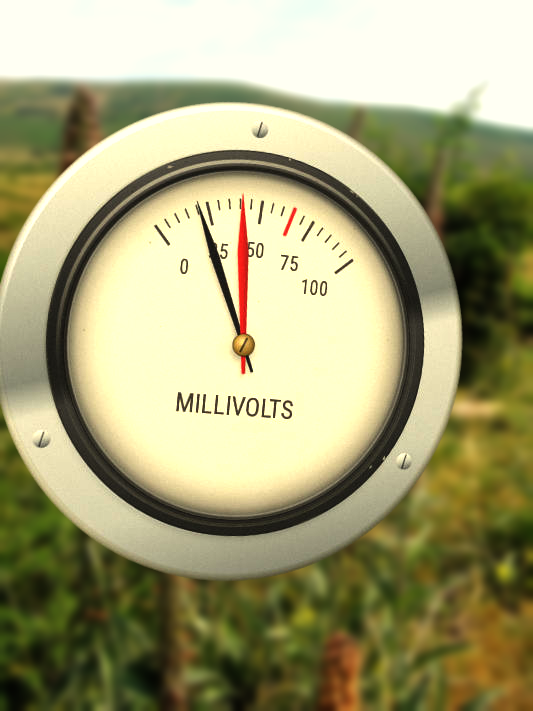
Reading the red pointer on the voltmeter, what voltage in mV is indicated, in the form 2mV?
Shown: 40mV
